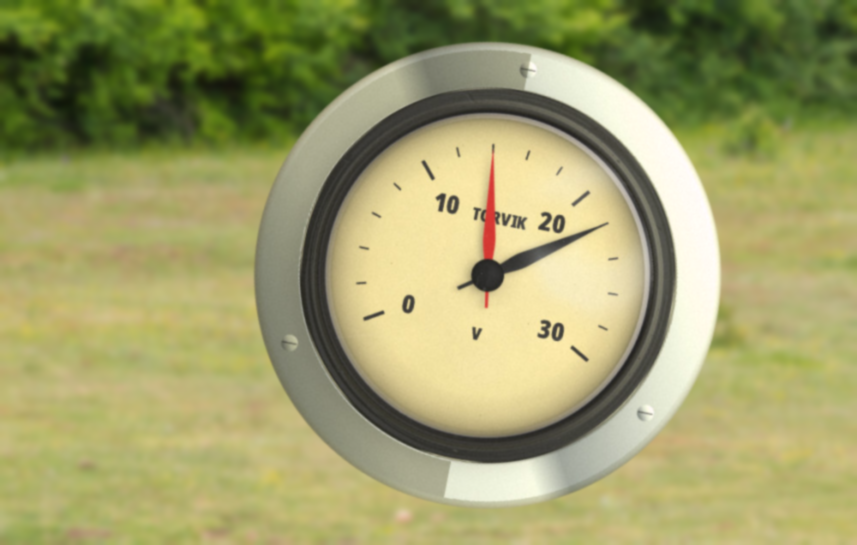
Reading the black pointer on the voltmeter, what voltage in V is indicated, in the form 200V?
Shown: 22V
